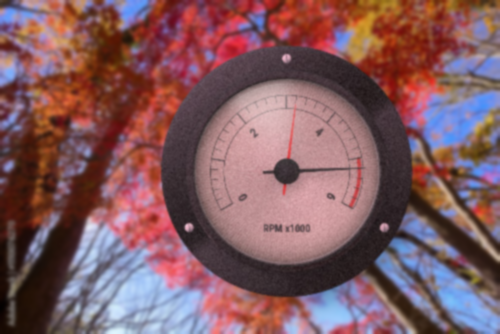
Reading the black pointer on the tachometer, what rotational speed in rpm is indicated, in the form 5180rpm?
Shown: 5200rpm
